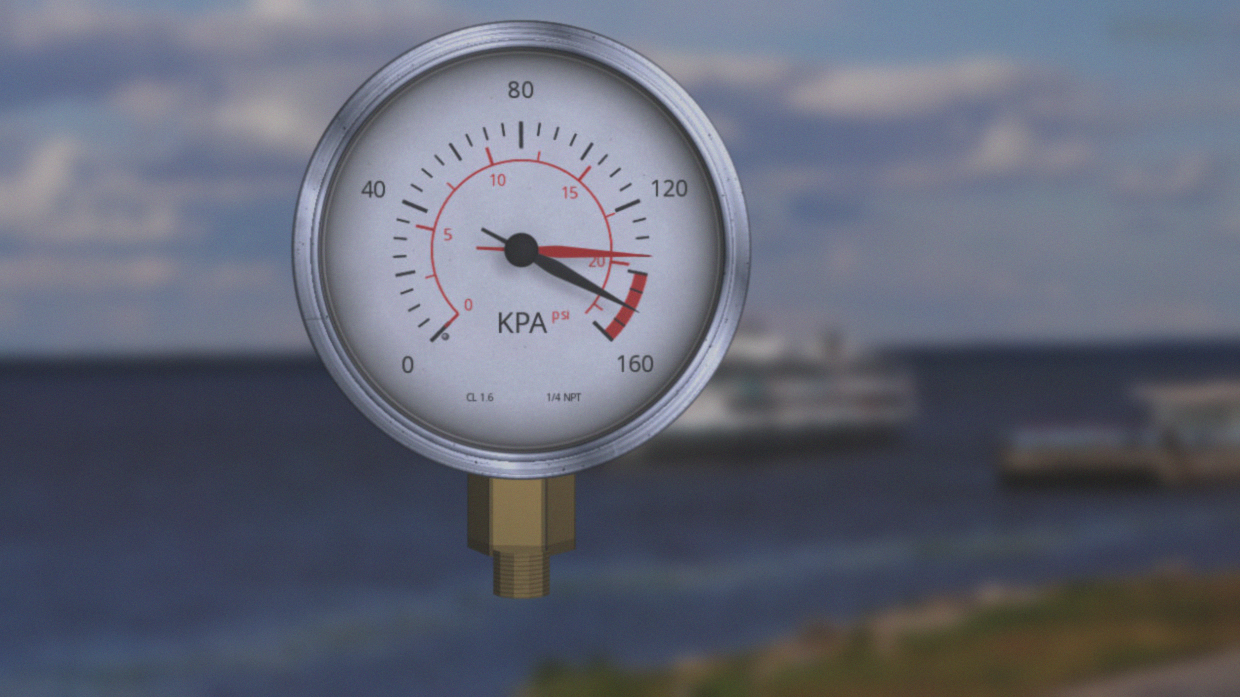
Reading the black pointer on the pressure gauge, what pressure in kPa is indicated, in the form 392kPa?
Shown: 150kPa
